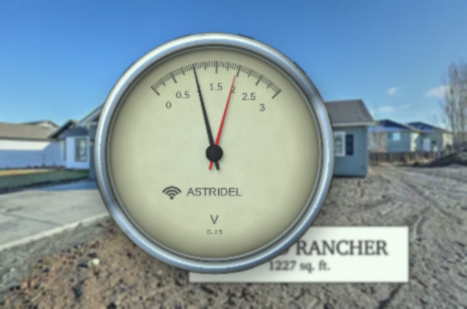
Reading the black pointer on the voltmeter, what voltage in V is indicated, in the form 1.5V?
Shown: 1V
